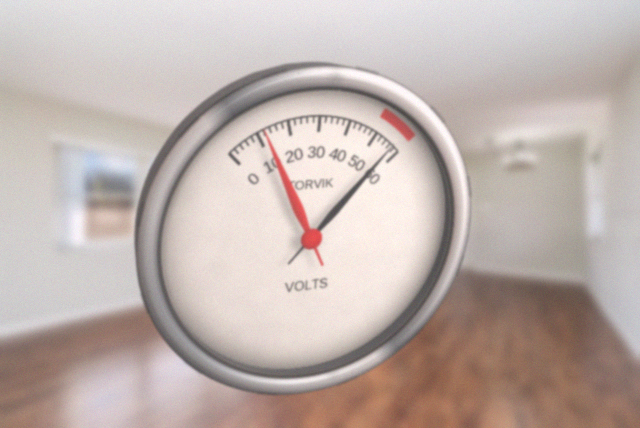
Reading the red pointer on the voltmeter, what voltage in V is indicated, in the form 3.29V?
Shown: 12V
